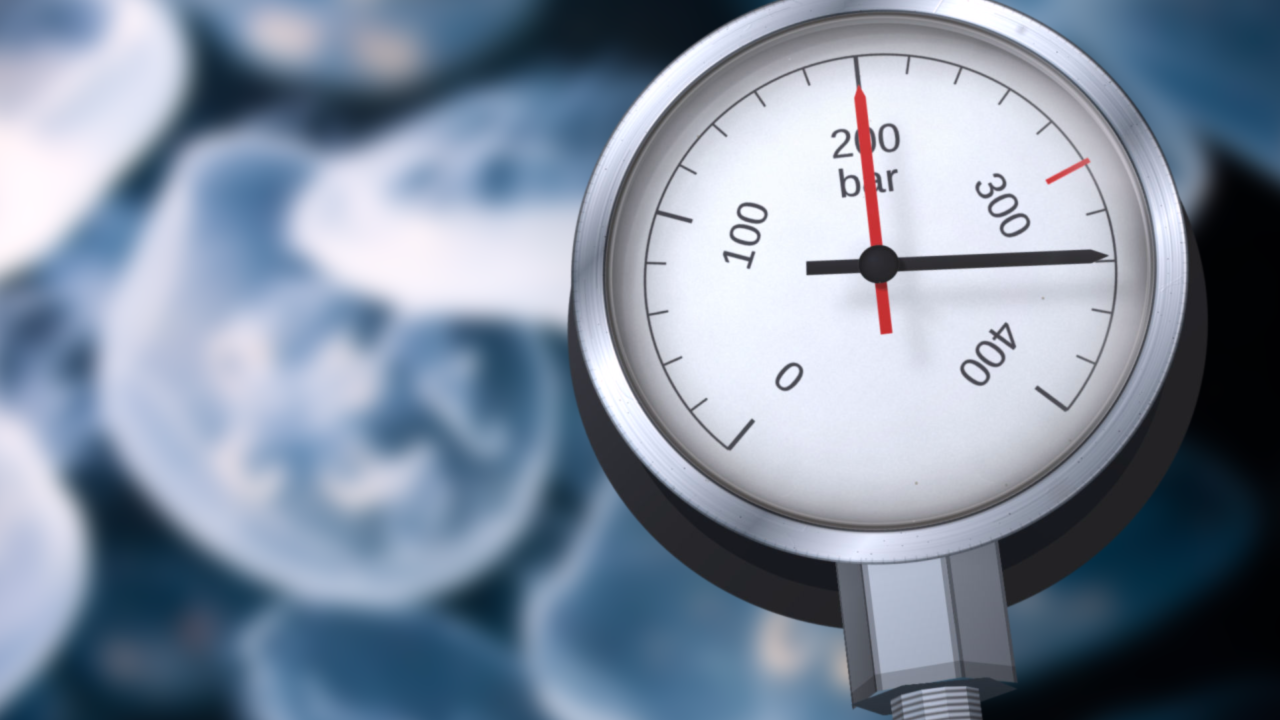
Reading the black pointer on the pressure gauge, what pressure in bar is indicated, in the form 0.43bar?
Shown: 340bar
